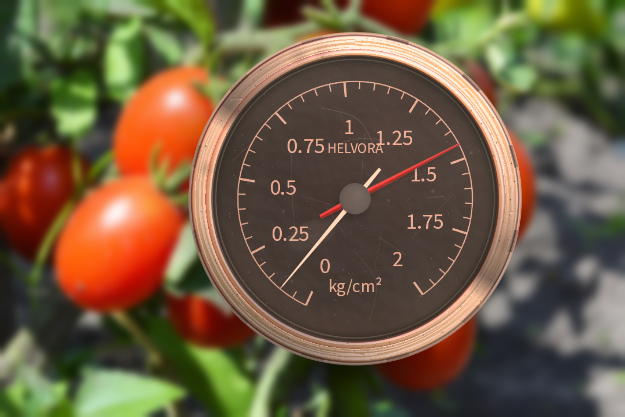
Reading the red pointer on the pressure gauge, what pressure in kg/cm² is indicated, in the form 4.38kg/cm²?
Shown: 1.45kg/cm²
